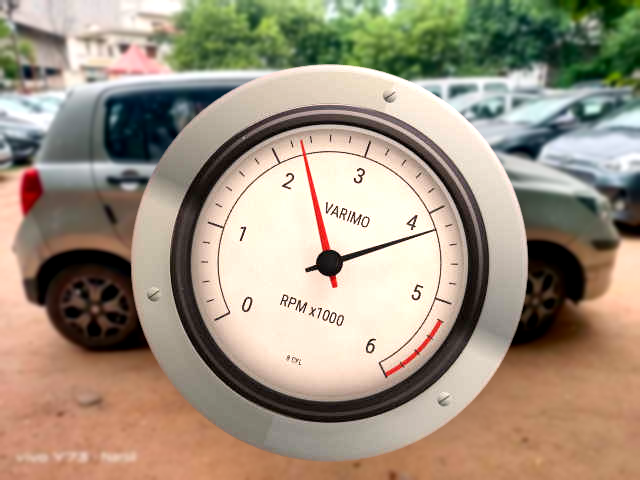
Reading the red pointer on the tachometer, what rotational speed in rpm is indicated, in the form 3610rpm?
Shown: 2300rpm
